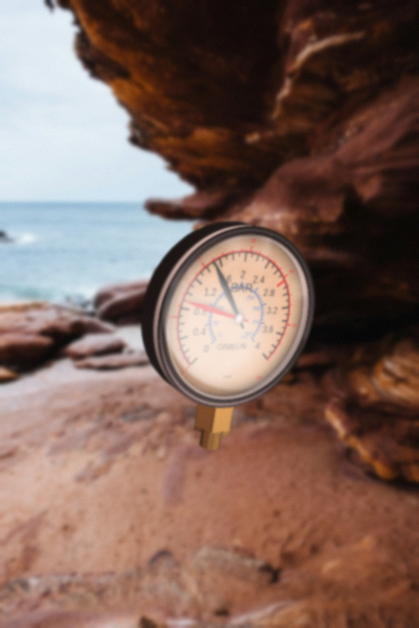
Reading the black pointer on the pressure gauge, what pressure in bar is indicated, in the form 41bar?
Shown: 1.5bar
